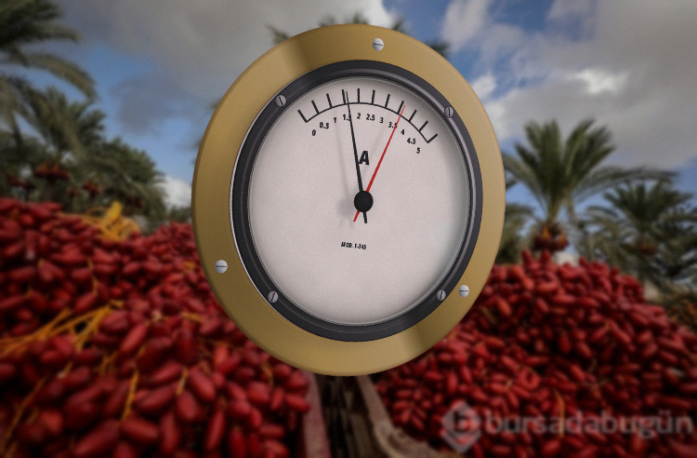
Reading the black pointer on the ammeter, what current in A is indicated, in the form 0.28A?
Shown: 1.5A
